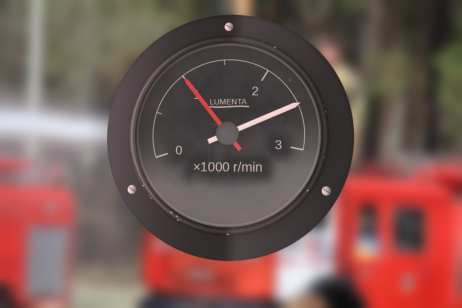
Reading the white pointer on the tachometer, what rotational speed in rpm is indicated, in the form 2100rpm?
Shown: 2500rpm
